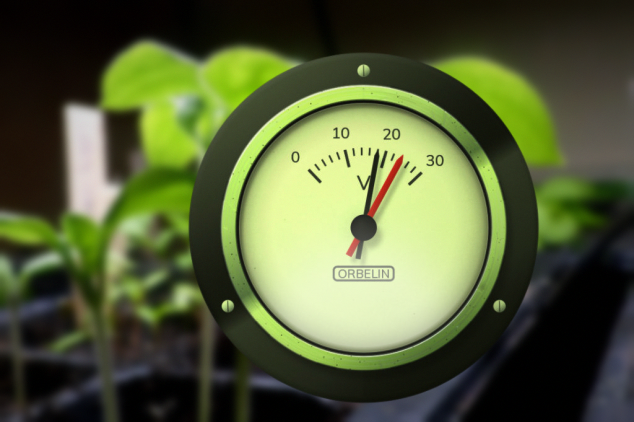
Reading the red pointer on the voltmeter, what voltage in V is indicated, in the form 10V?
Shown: 24V
